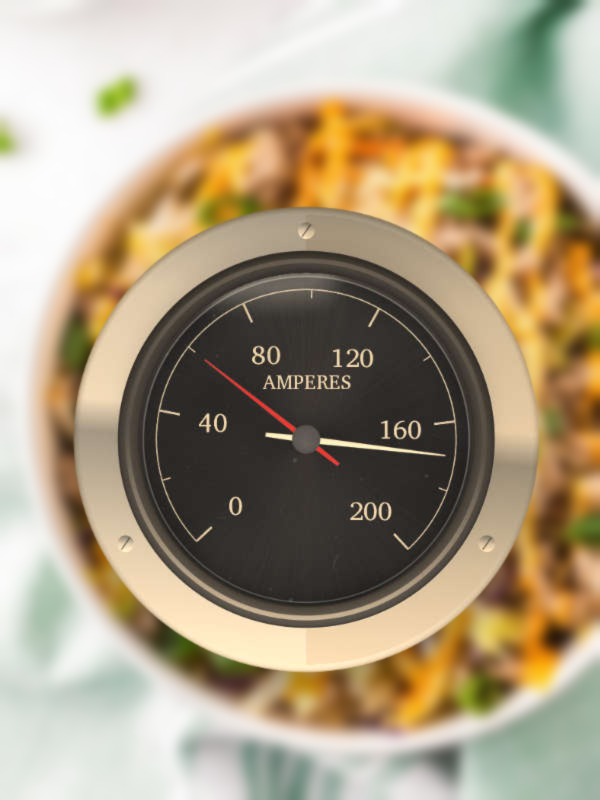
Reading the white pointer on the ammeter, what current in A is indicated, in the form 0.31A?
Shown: 170A
